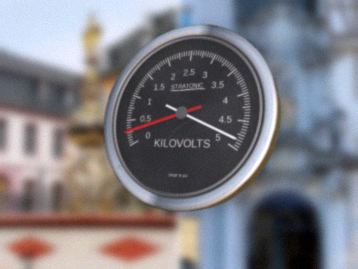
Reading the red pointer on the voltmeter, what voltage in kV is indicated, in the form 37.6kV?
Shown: 0.25kV
